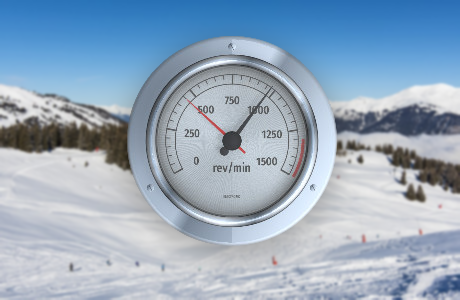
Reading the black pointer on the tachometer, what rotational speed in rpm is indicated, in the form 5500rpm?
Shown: 975rpm
